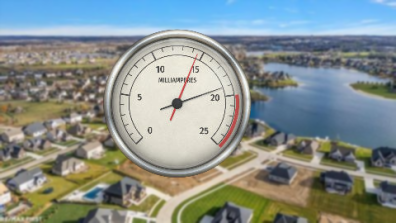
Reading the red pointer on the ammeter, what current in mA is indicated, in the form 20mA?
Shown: 14.5mA
